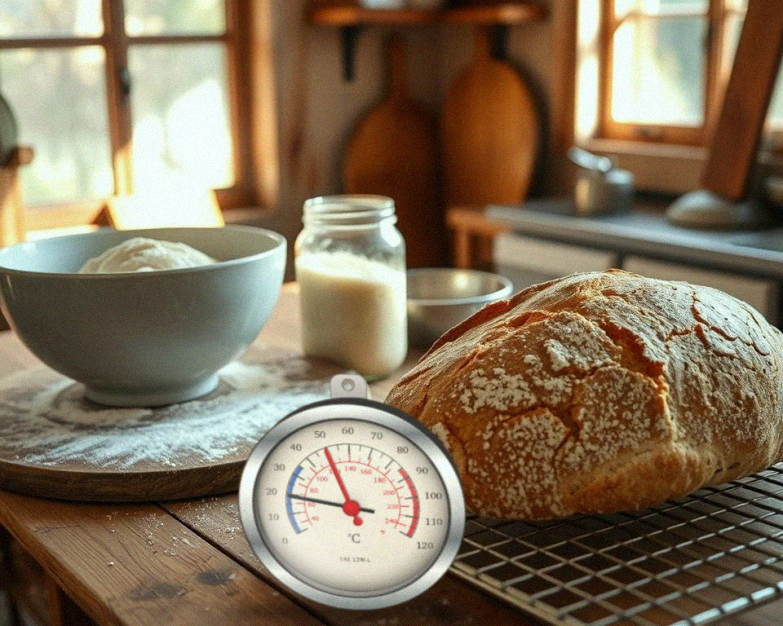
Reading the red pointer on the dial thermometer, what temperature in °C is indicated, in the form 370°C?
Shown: 50°C
